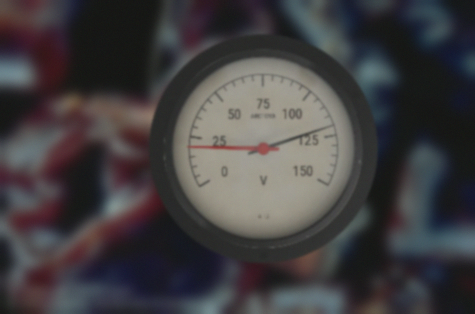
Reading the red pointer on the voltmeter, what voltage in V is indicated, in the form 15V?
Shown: 20V
